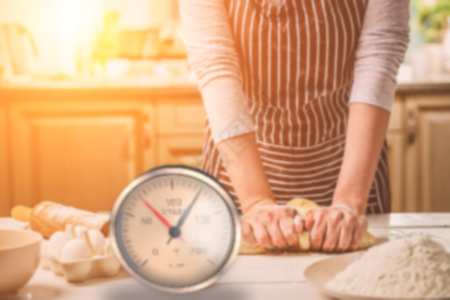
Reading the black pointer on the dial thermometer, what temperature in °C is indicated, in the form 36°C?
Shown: 125°C
